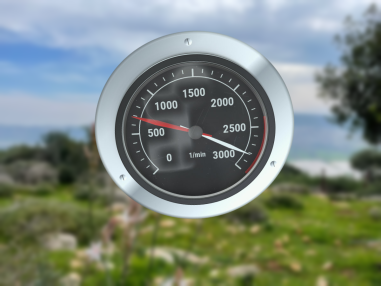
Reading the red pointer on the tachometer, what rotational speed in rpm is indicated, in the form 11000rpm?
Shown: 700rpm
